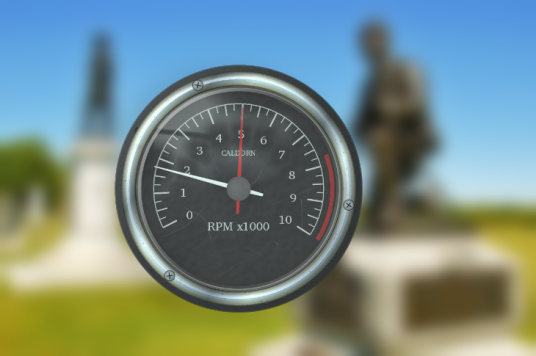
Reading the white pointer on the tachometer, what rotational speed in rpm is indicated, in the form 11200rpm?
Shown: 1750rpm
